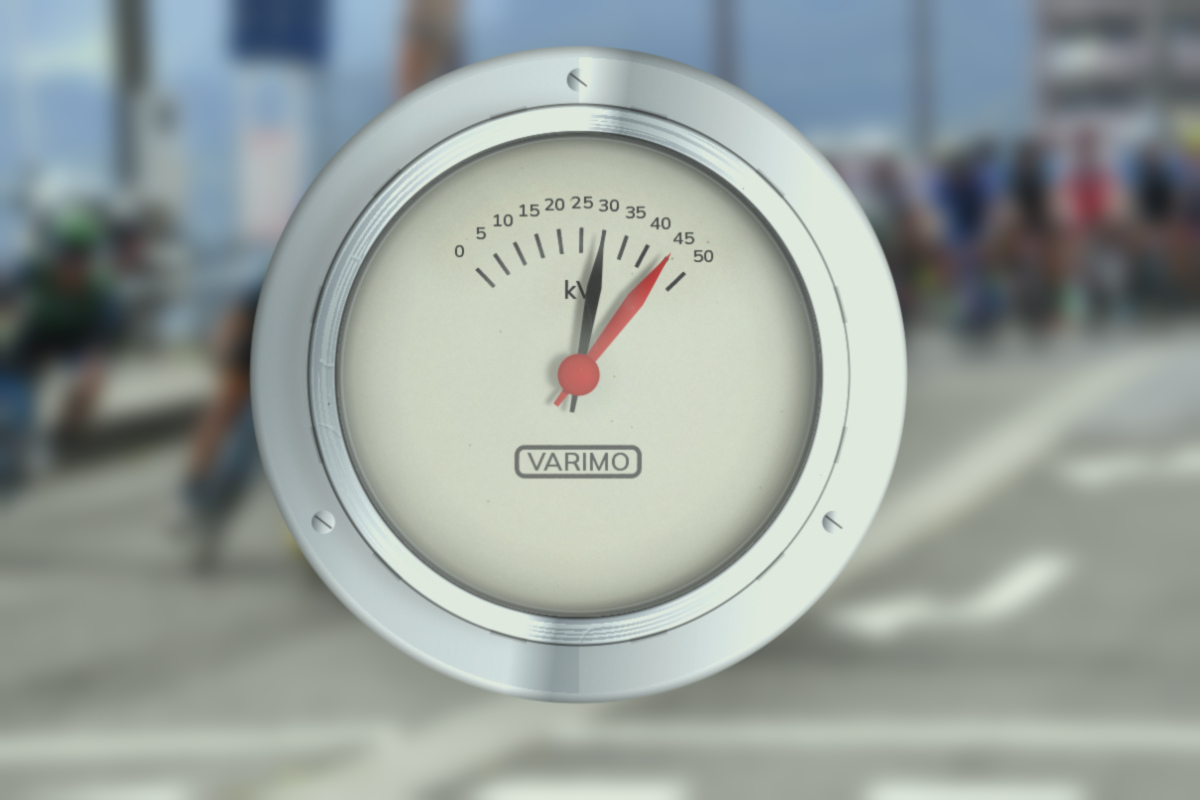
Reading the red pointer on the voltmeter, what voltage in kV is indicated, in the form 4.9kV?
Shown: 45kV
